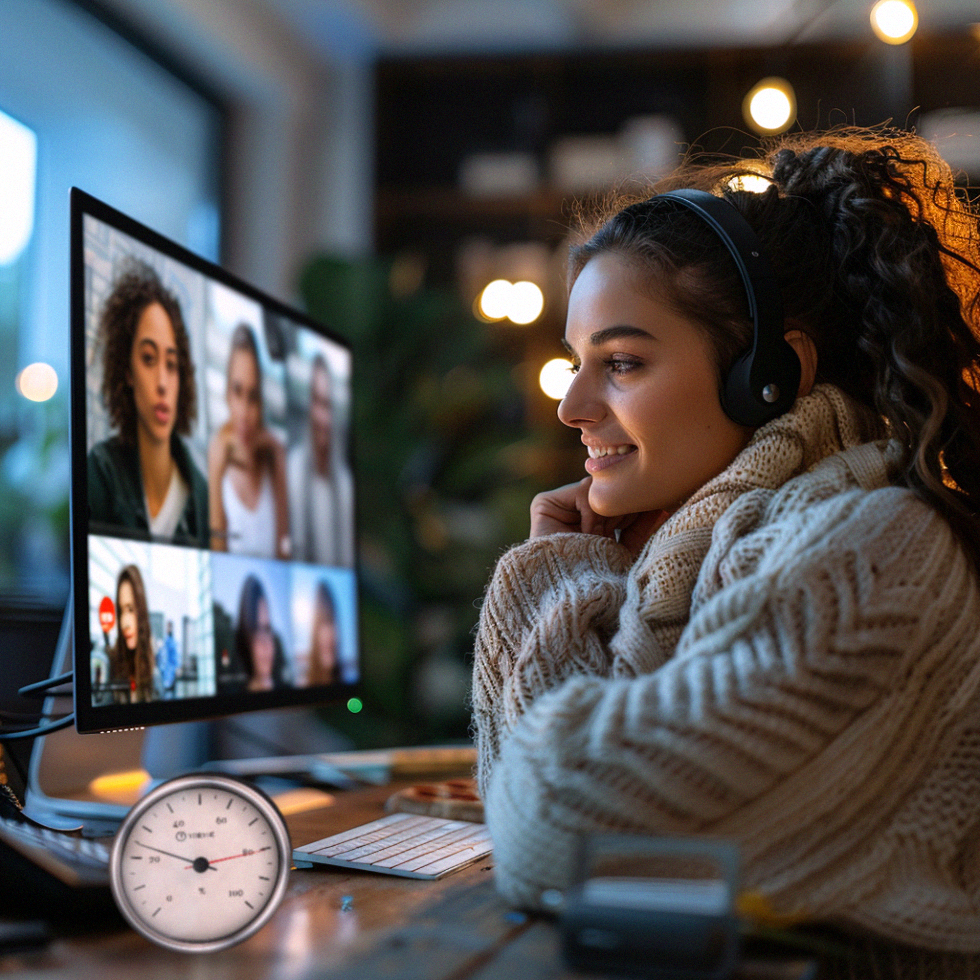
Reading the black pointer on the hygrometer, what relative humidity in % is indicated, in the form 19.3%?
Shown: 25%
